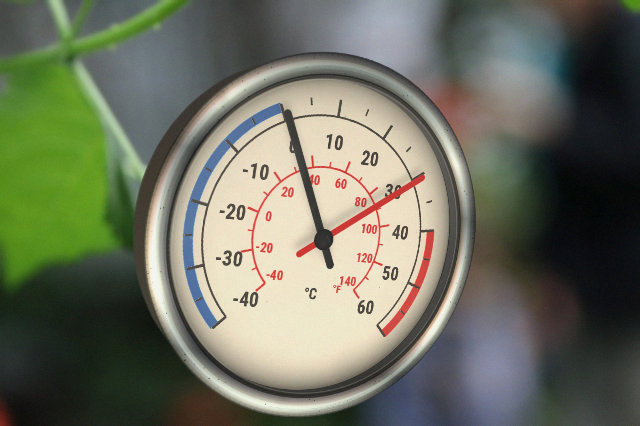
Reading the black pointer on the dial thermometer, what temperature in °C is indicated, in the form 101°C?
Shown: 0°C
